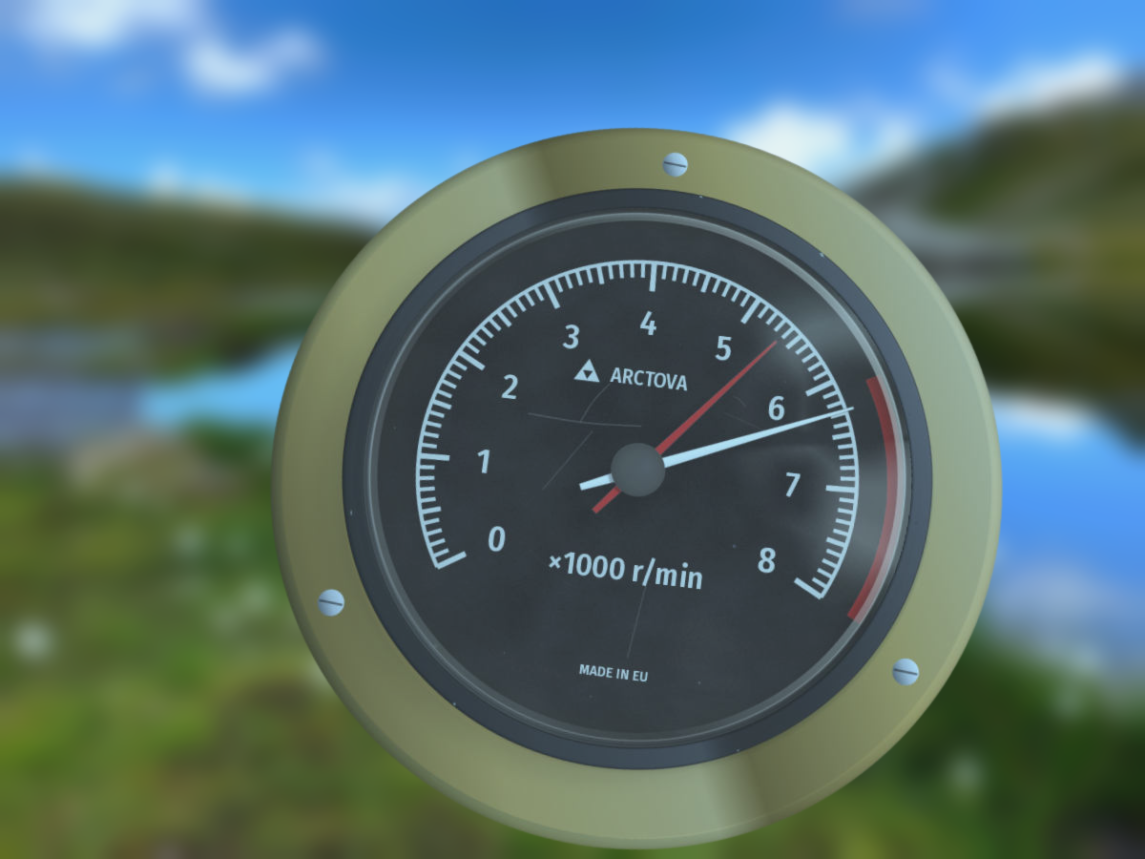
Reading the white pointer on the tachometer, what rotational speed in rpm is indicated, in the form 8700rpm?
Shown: 6300rpm
